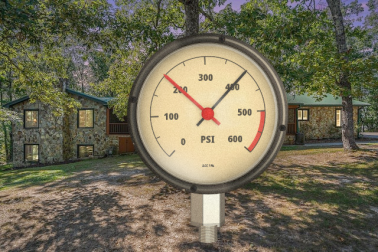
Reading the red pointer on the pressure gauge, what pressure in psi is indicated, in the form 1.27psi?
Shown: 200psi
